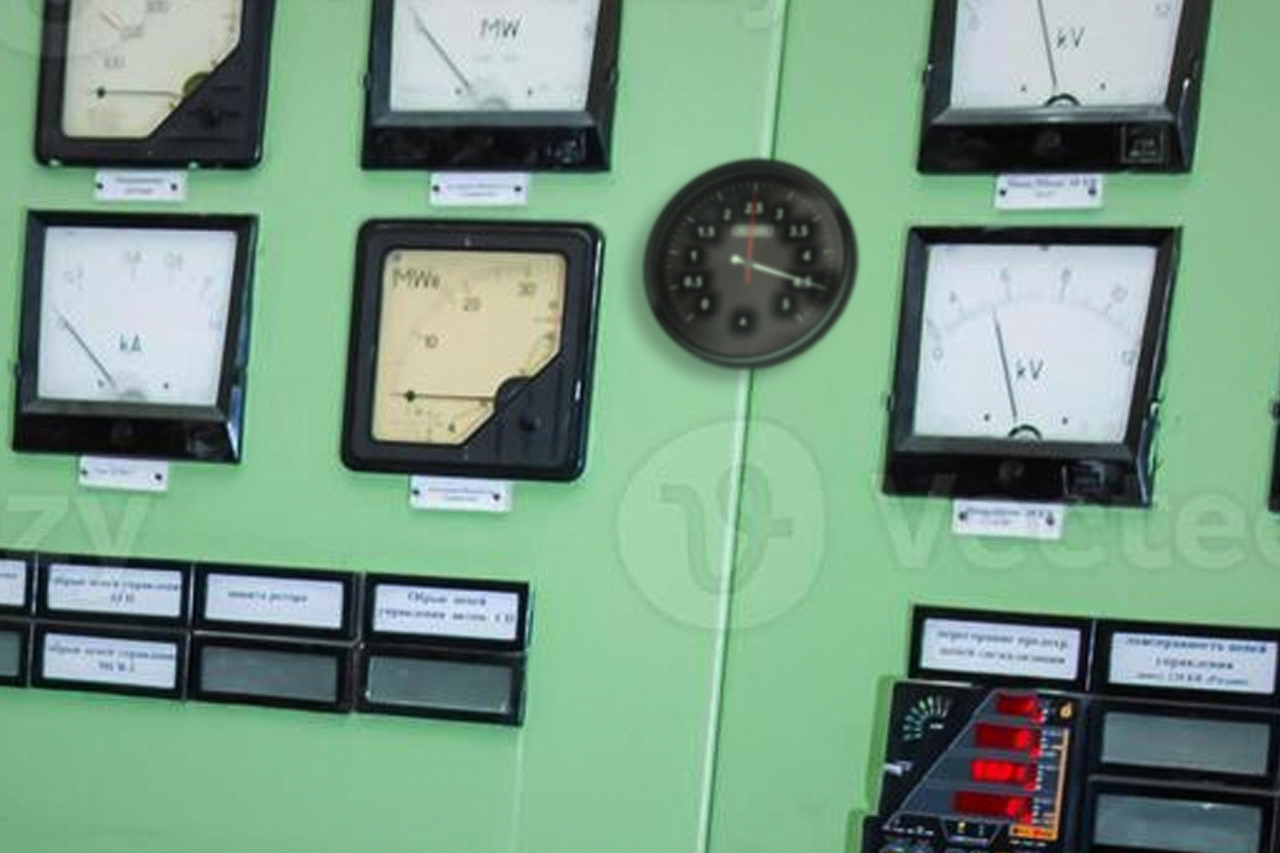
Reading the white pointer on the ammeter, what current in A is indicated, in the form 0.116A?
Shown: 4.5A
